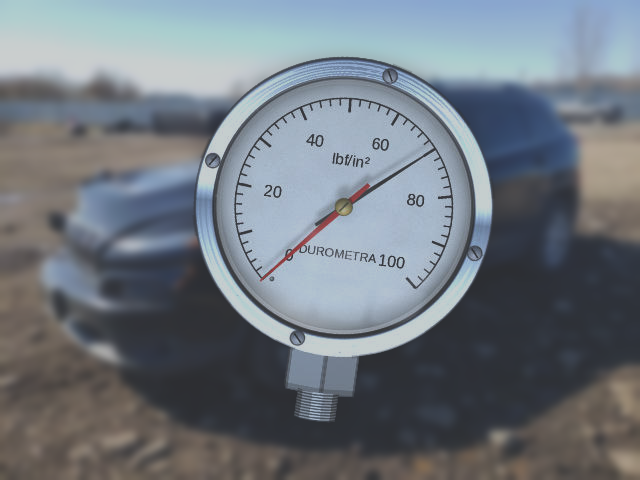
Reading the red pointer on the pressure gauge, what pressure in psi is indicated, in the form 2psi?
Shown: 0psi
